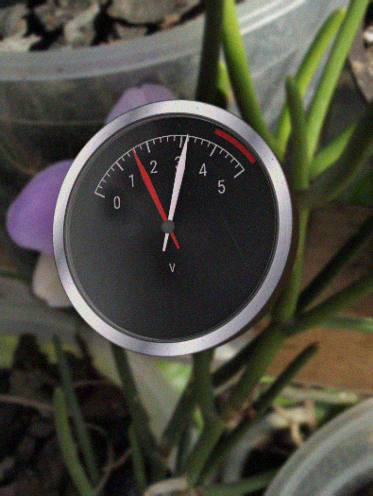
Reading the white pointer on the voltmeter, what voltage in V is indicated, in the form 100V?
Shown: 3.2V
